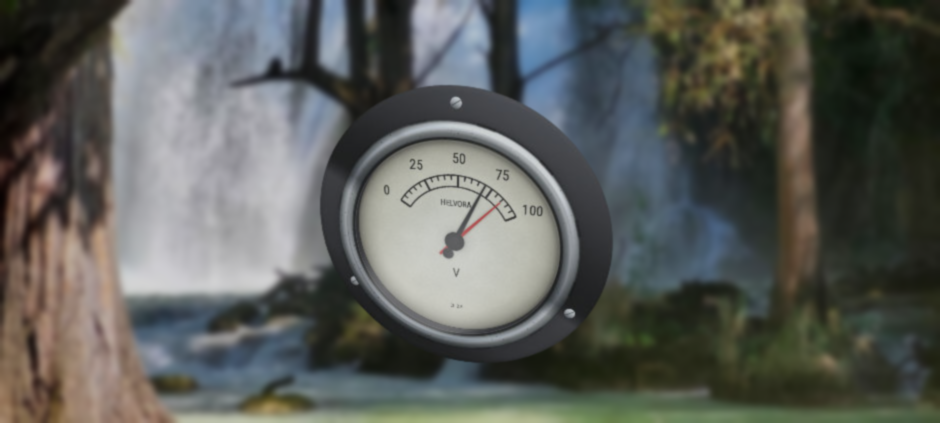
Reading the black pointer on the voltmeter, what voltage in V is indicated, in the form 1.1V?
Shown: 70V
